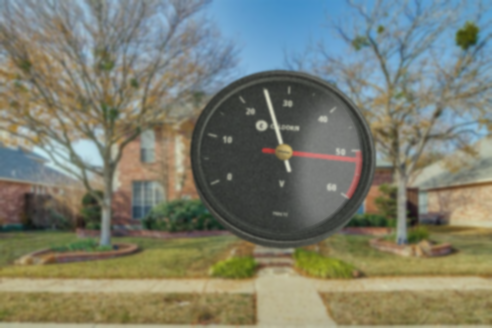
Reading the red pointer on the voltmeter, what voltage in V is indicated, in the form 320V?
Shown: 52.5V
